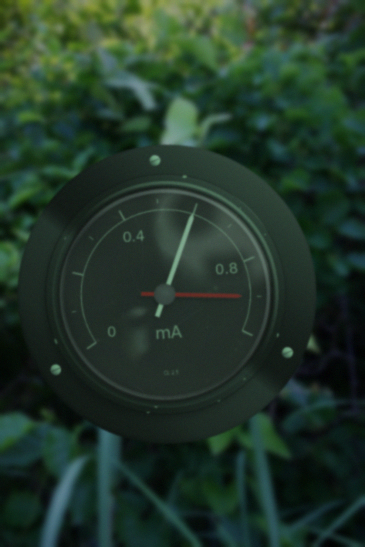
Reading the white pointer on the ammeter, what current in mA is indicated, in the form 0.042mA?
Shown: 0.6mA
